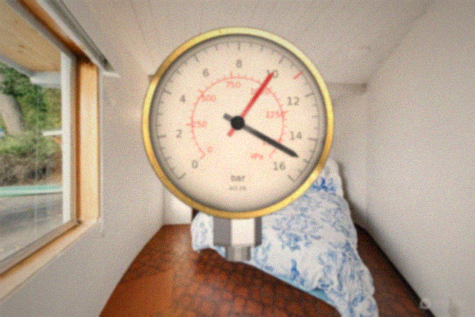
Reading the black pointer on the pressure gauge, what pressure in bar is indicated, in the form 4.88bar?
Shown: 15bar
